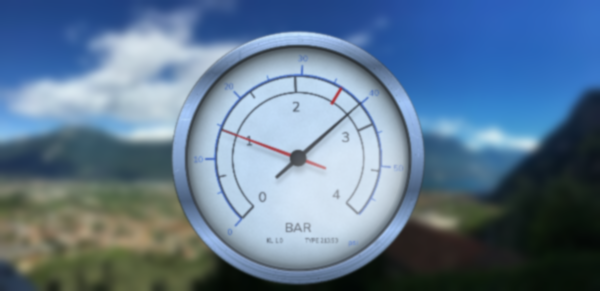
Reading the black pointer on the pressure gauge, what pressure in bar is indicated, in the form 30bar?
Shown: 2.75bar
